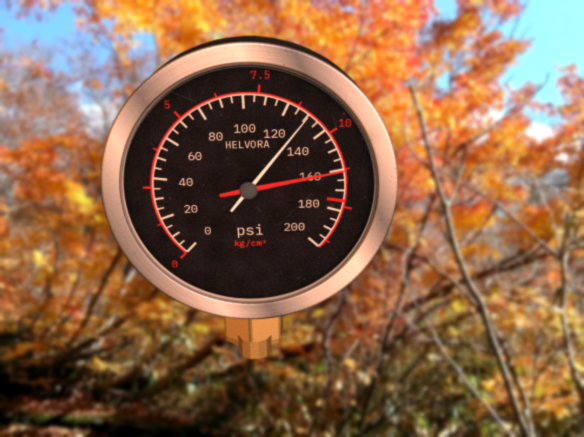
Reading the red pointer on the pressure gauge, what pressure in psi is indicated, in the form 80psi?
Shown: 160psi
